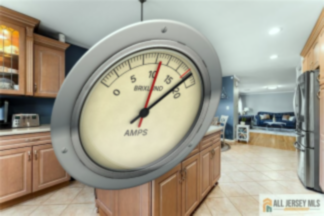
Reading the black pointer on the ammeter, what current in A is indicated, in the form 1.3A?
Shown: 17.5A
